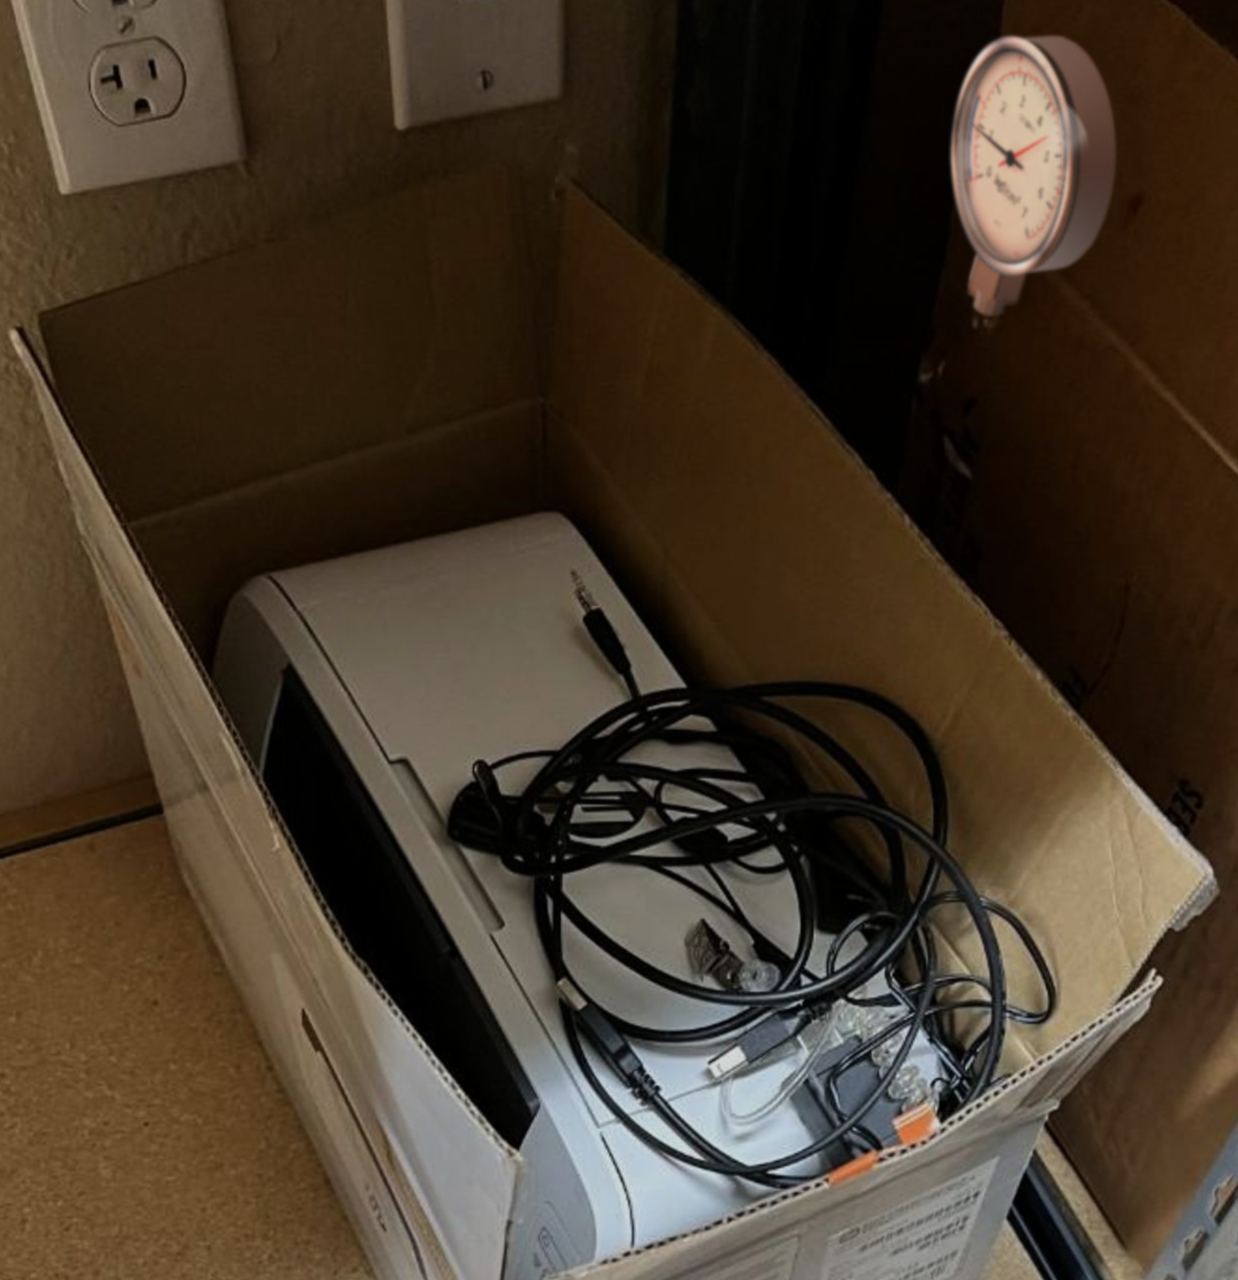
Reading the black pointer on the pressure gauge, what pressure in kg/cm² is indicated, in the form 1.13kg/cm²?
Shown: 1kg/cm²
